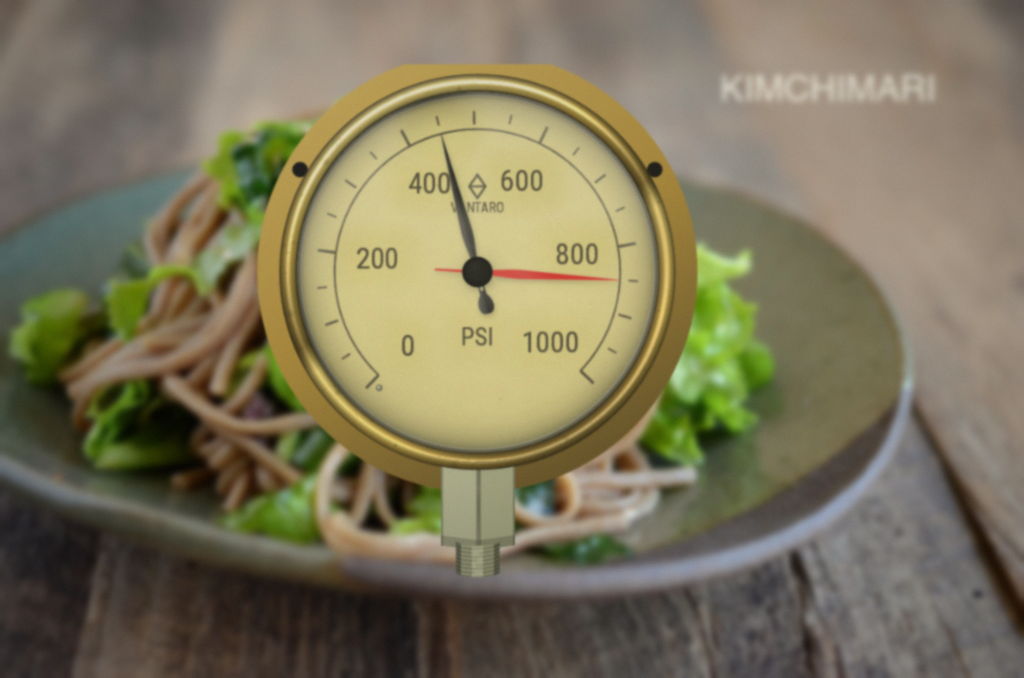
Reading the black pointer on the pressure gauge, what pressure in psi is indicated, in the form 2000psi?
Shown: 450psi
